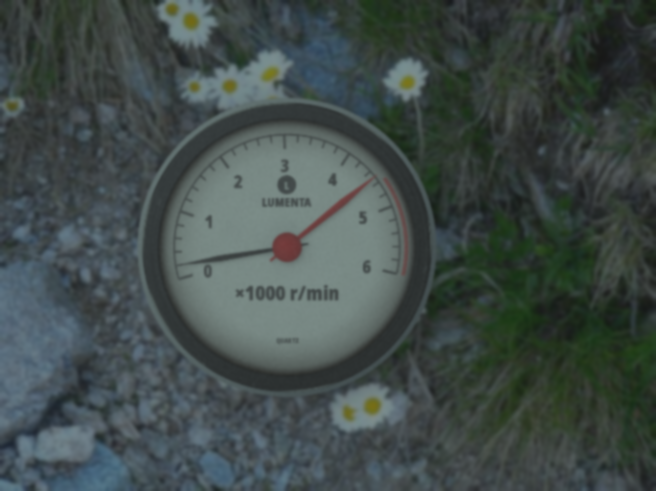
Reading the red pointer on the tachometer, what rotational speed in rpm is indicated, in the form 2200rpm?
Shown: 4500rpm
